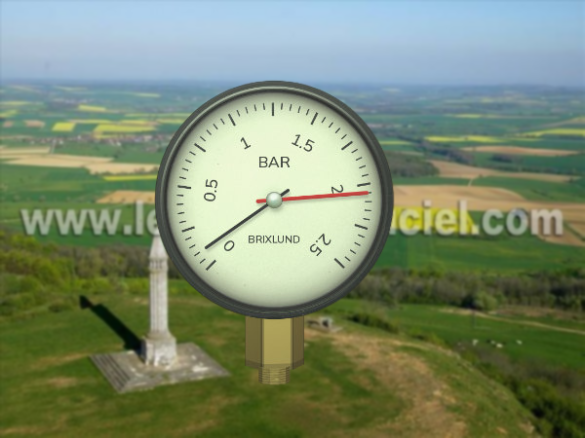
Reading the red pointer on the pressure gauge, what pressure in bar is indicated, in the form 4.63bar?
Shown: 2.05bar
